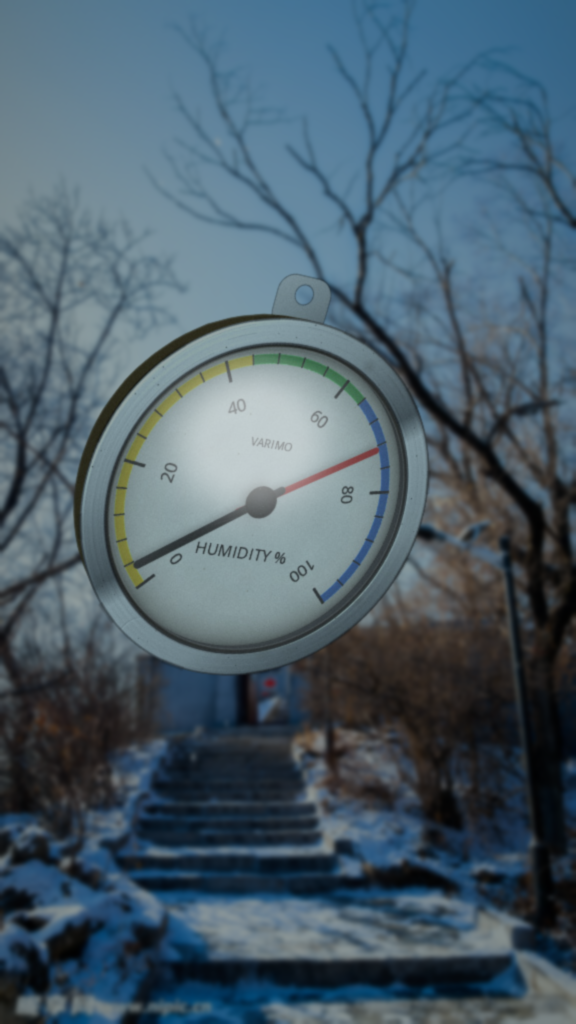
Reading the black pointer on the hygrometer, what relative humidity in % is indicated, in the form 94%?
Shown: 4%
